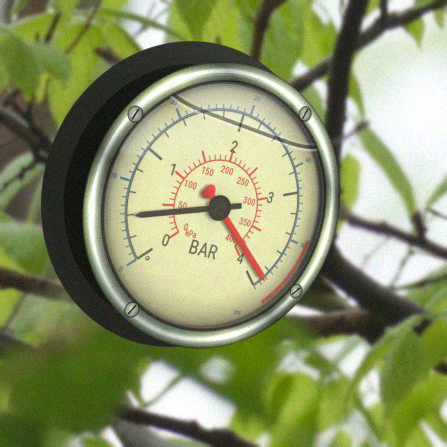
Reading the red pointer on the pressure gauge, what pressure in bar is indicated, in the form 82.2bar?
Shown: 3.9bar
